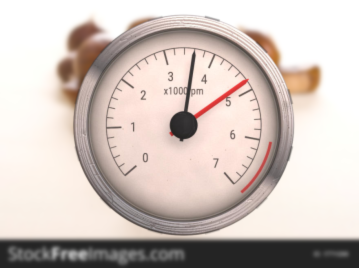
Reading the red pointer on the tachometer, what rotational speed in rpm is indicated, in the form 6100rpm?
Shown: 4800rpm
